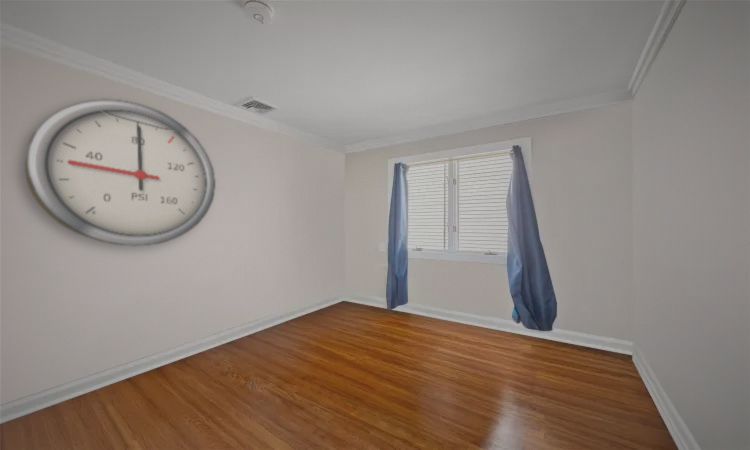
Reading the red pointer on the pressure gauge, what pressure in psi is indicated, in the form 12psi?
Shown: 30psi
